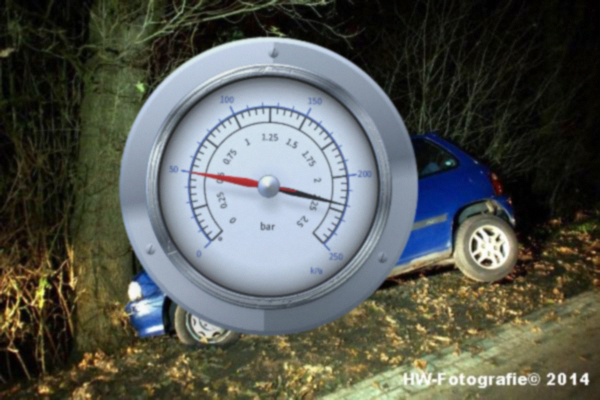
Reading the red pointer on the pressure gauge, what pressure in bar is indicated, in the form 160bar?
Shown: 0.5bar
